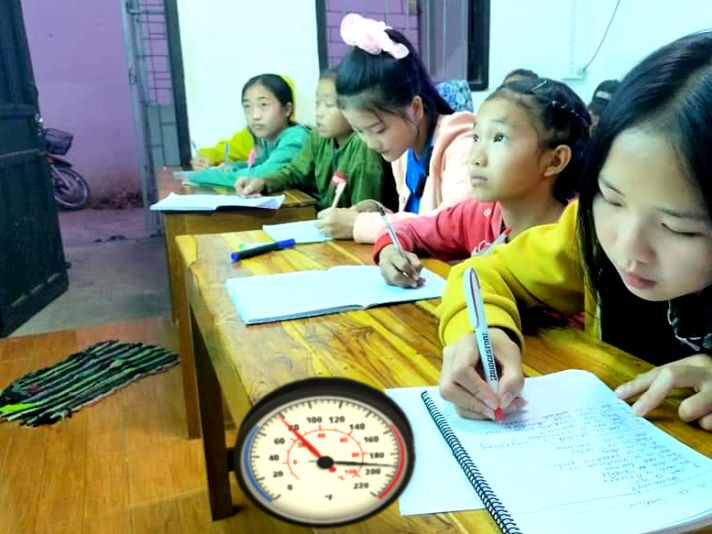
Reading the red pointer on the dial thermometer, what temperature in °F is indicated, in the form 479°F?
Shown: 80°F
